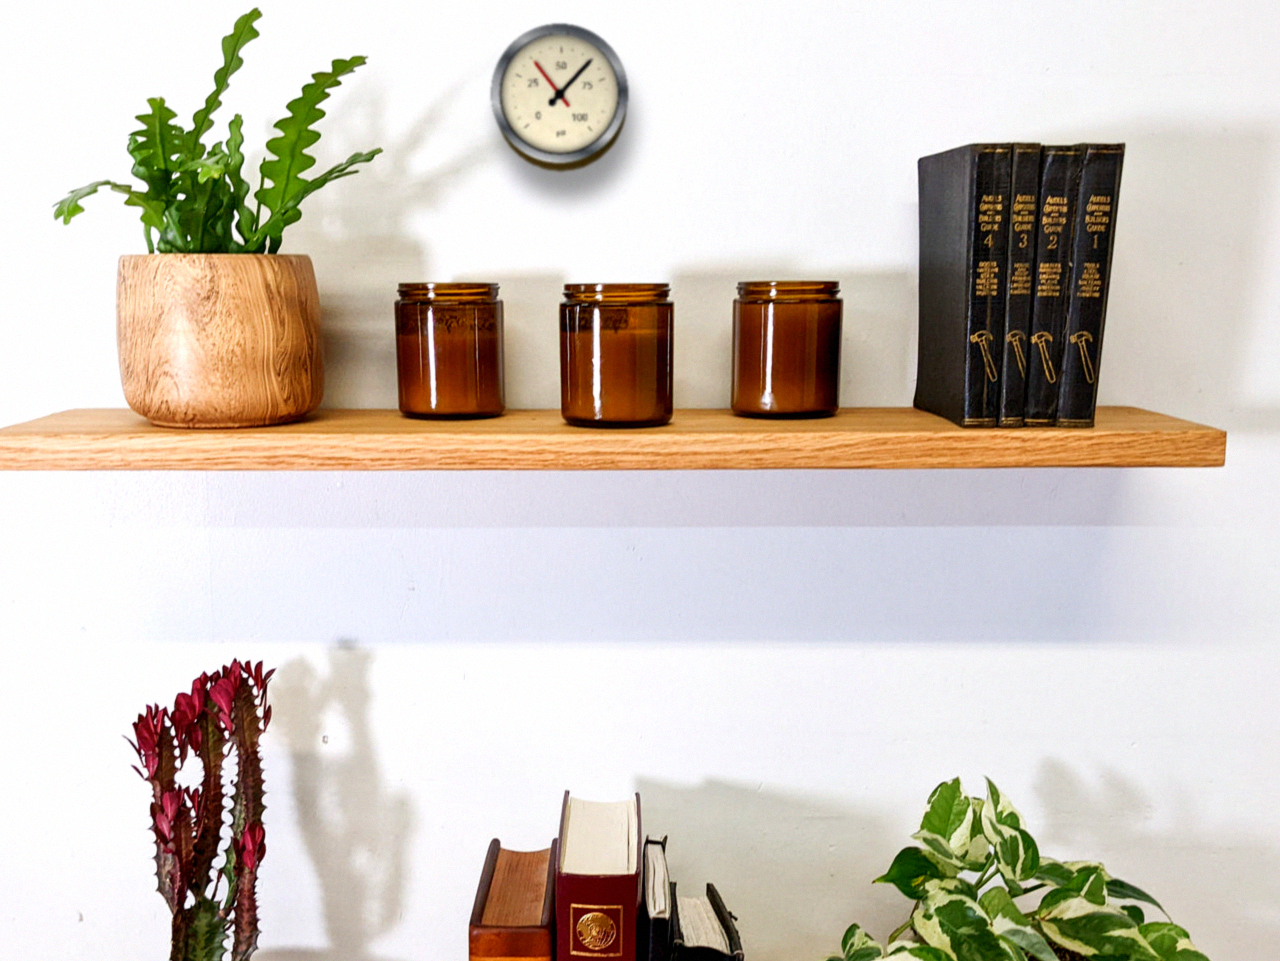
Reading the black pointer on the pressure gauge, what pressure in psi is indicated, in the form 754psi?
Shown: 65psi
